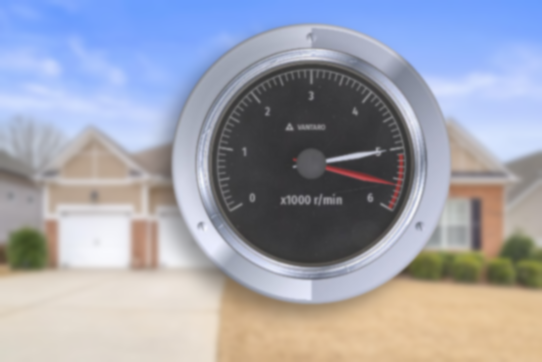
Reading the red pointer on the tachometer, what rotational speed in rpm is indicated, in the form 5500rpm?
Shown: 5600rpm
